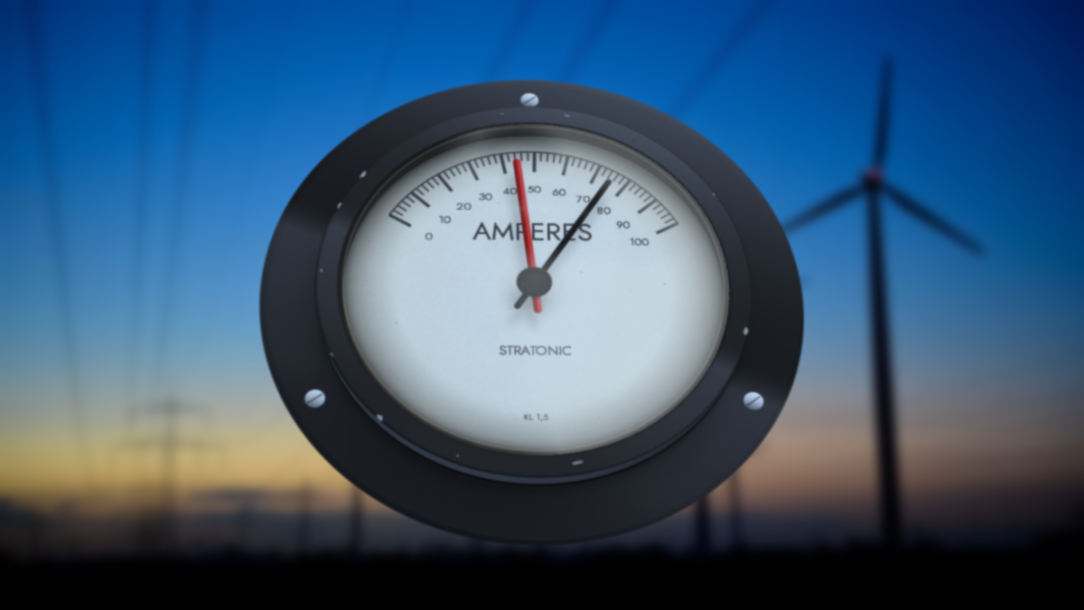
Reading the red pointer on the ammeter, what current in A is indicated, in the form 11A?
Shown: 44A
